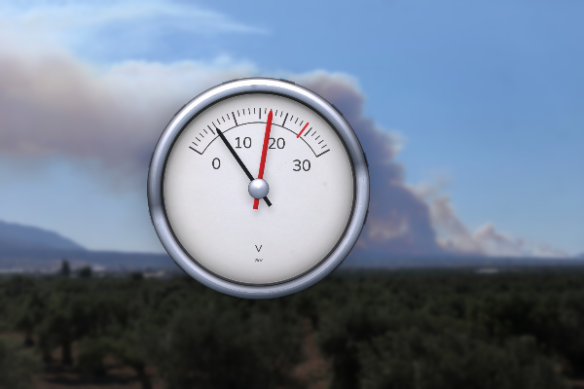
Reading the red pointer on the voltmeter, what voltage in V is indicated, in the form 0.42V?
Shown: 17V
